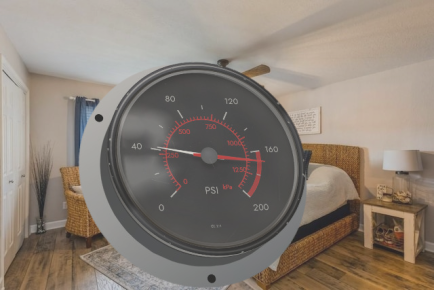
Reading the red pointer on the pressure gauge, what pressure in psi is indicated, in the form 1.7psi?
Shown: 170psi
